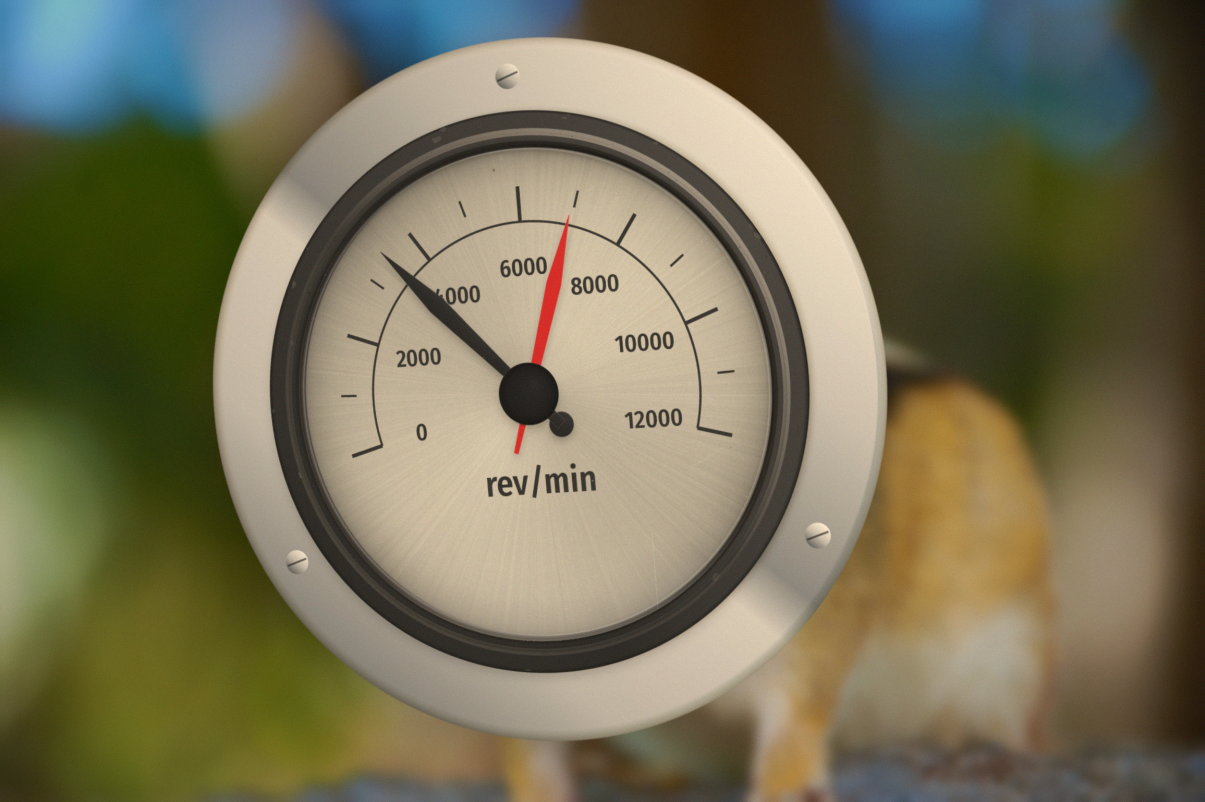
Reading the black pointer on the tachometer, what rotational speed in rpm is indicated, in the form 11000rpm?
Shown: 3500rpm
